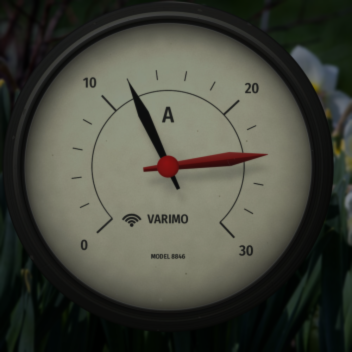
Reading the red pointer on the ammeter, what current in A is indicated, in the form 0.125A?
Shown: 24A
